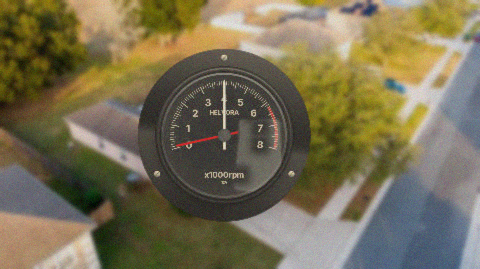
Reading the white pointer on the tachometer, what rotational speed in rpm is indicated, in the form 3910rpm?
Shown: 4000rpm
